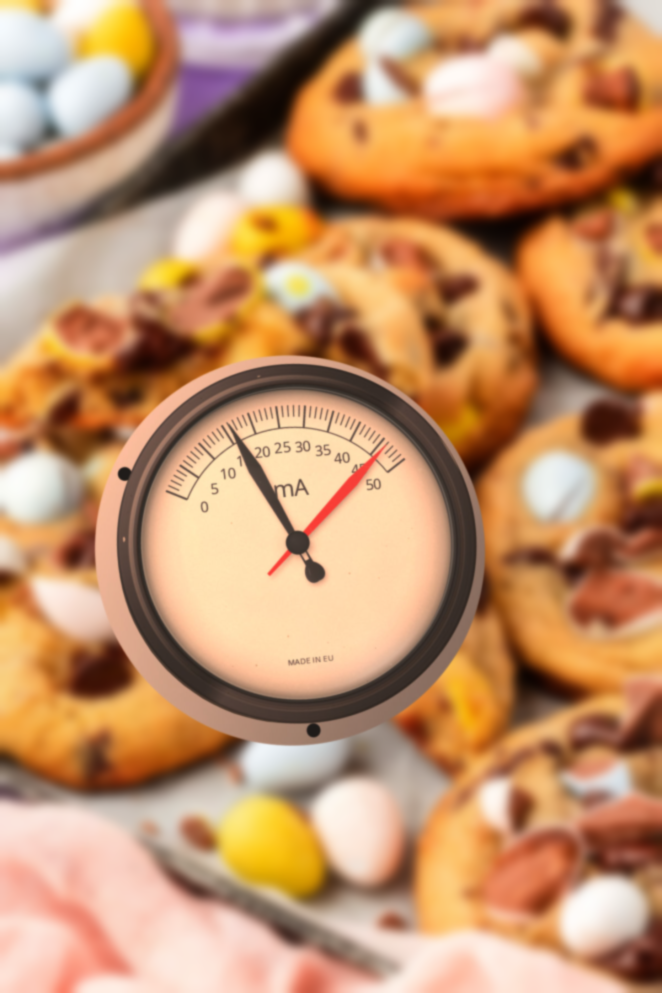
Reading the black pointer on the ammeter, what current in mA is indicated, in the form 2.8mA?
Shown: 16mA
